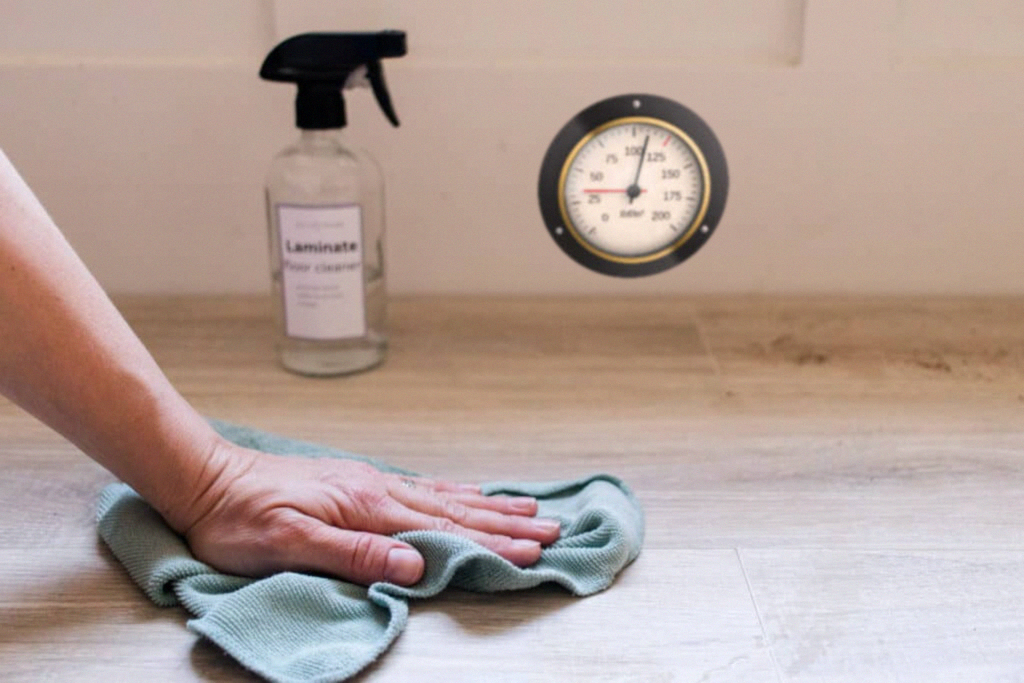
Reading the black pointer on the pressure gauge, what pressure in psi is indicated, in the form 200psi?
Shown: 110psi
